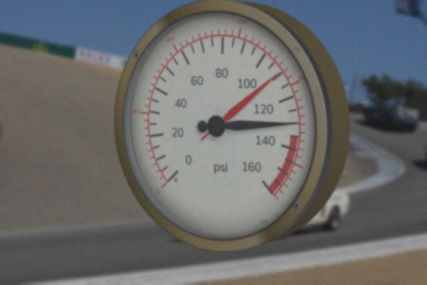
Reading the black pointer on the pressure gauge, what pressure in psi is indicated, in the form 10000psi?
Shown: 130psi
